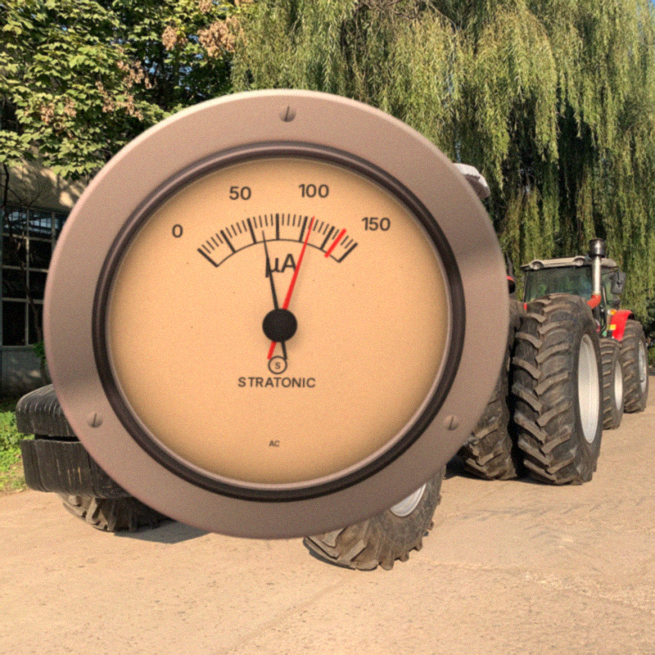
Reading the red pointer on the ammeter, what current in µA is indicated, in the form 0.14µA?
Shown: 105µA
